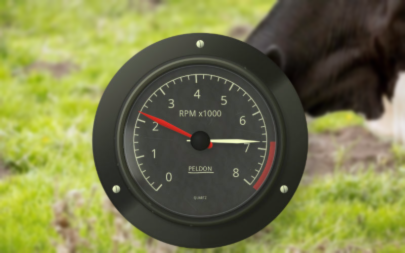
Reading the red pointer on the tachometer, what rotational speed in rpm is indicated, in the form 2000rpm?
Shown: 2200rpm
